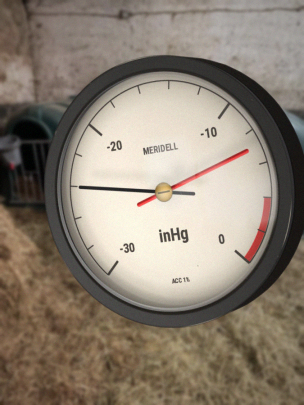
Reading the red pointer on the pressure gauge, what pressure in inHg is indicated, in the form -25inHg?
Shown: -7inHg
